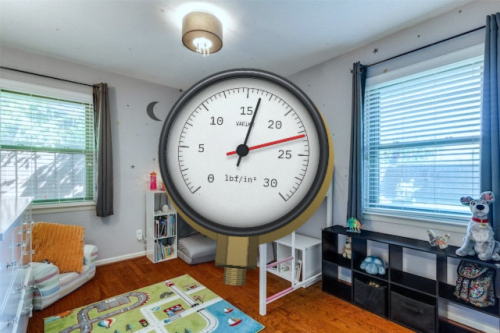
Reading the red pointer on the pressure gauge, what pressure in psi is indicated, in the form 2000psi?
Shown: 23psi
